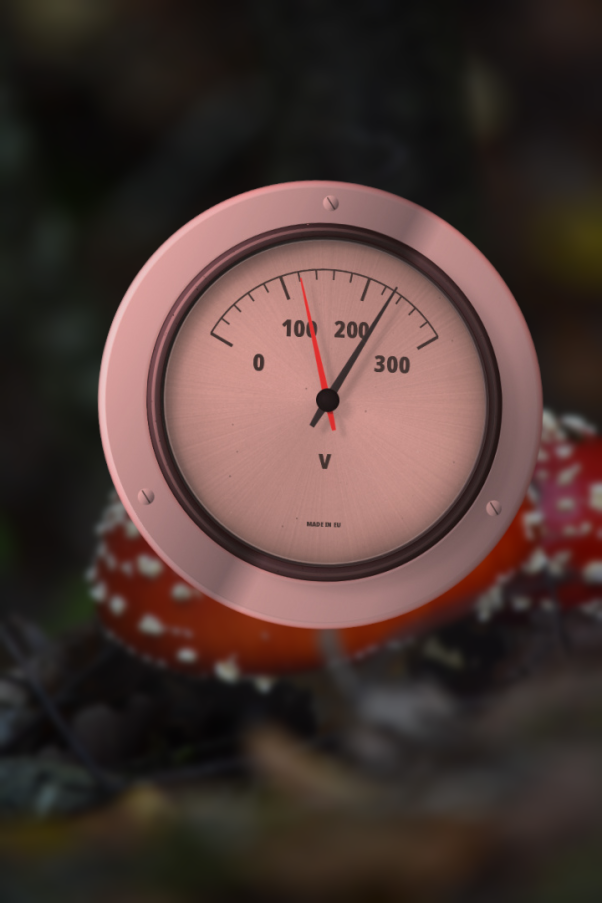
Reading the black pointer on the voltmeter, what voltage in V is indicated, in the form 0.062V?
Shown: 230V
